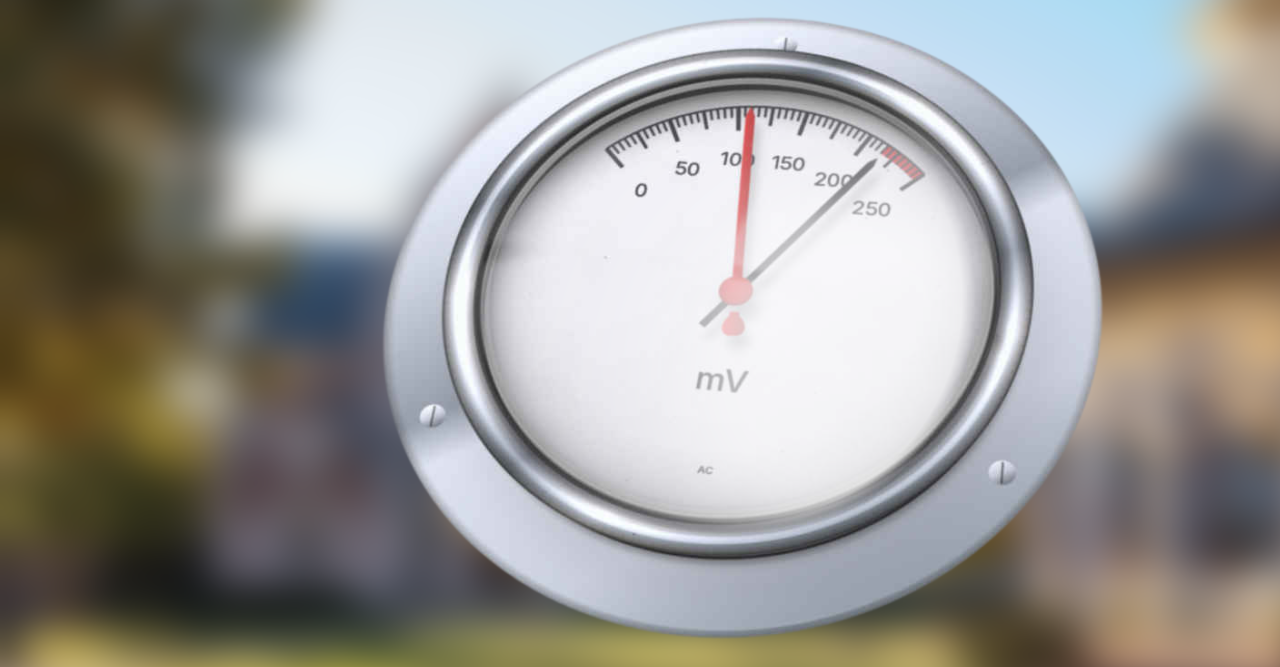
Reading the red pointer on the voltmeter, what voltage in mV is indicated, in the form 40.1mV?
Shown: 110mV
